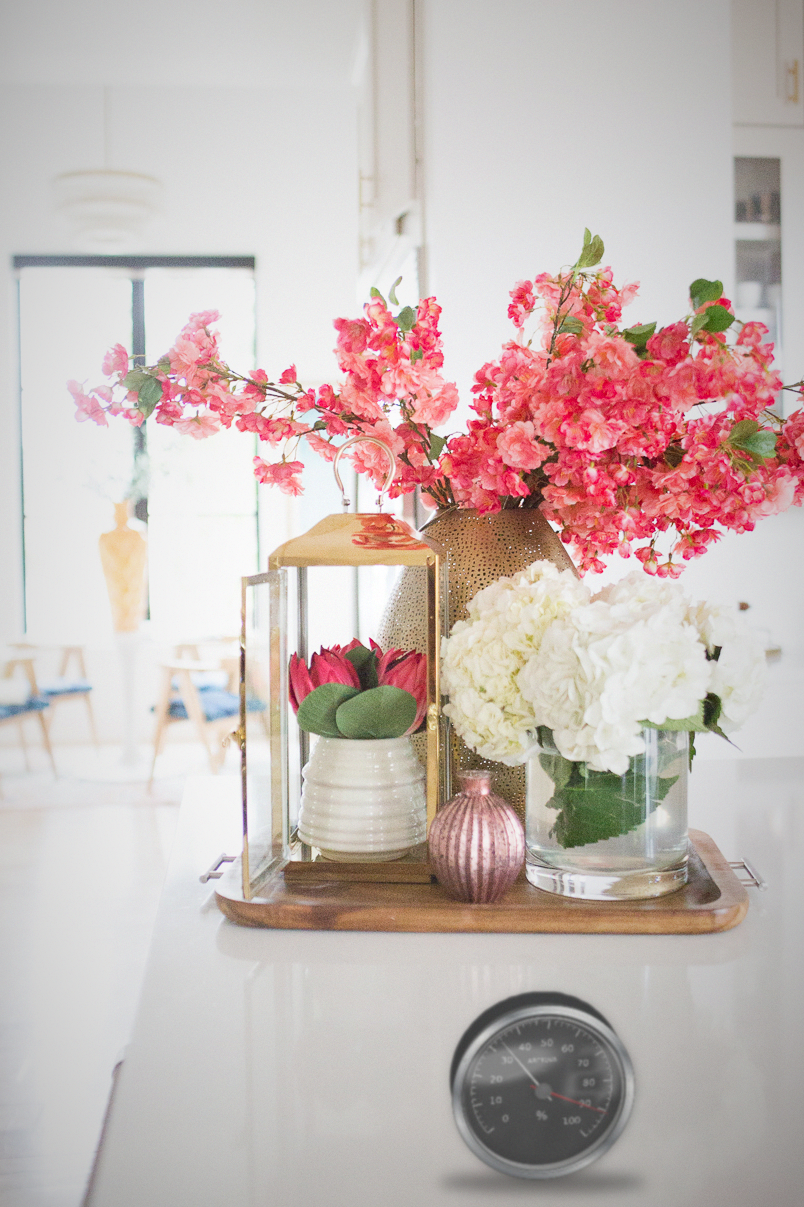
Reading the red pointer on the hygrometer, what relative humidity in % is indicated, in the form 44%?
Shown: 90%
